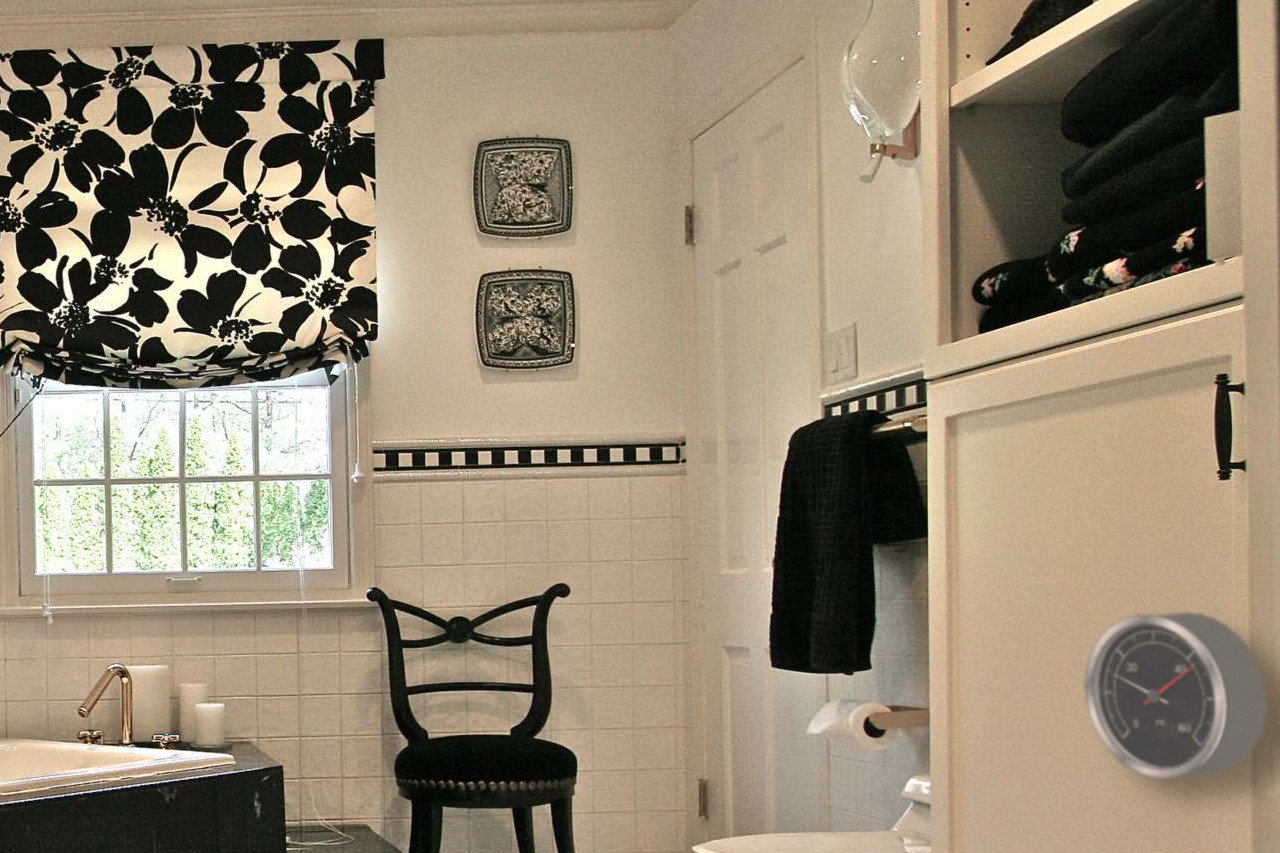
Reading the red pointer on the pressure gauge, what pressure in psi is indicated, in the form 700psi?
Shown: 42.5psi
